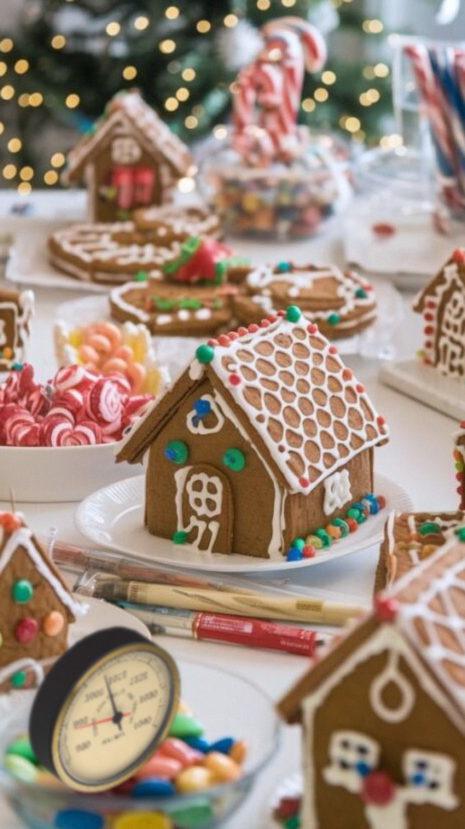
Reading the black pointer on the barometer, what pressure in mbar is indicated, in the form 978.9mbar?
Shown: 1005mbar
